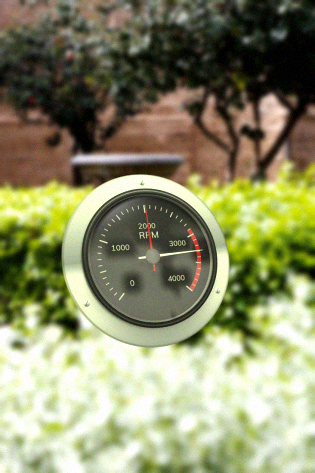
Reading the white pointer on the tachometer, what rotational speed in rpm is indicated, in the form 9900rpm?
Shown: 3300rpm
